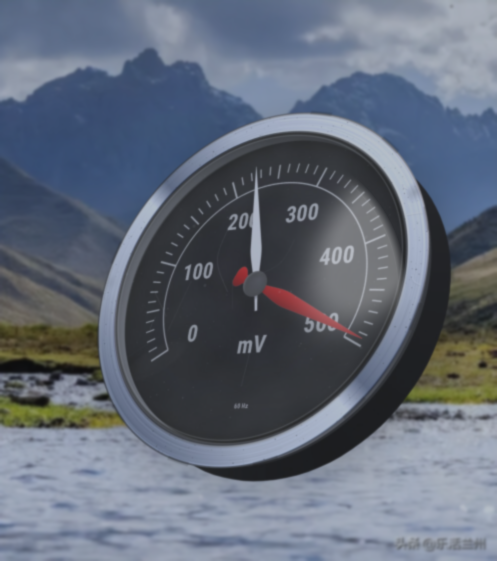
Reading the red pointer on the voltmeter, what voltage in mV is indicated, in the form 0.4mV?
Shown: 495mV
